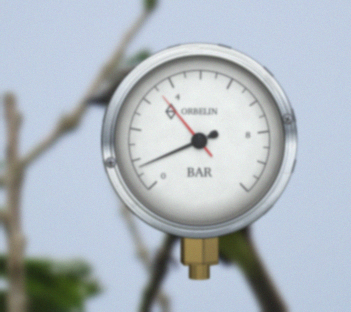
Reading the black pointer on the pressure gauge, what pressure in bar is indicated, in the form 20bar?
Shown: 0.75bar
